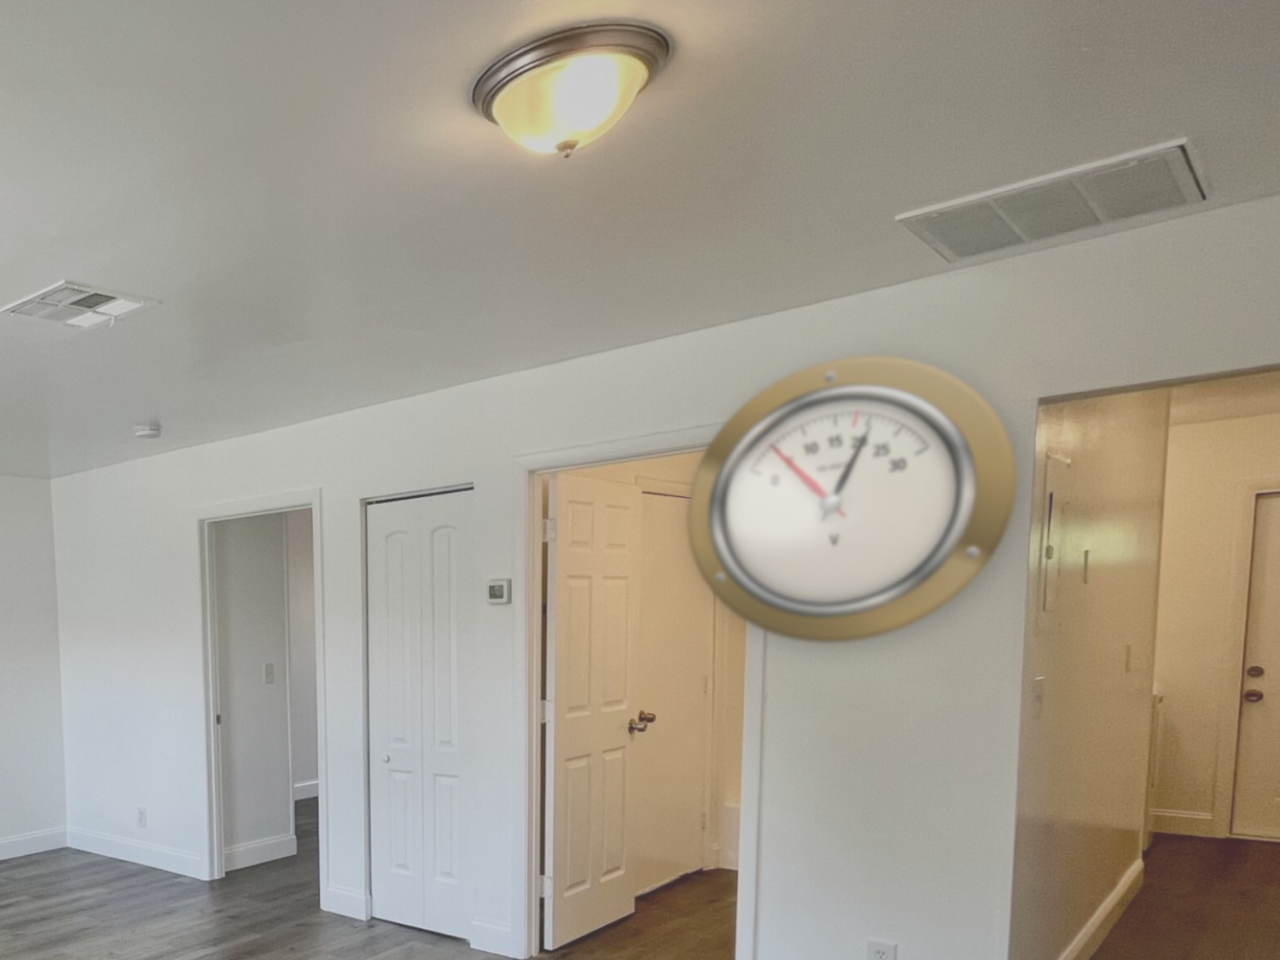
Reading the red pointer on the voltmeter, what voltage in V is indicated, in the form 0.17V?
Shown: 5V
